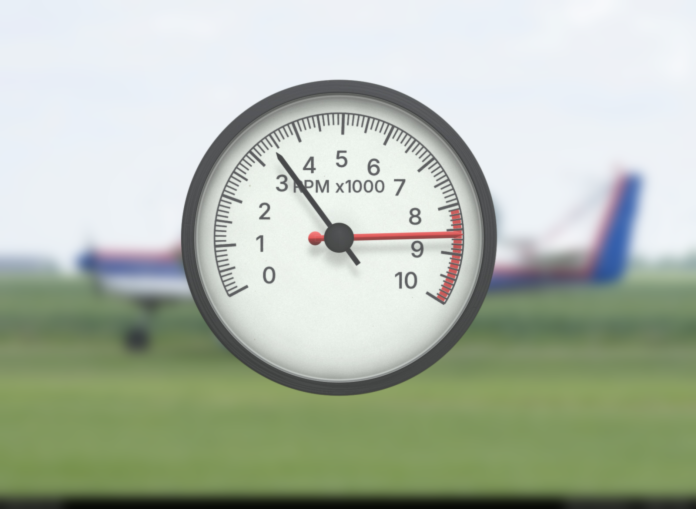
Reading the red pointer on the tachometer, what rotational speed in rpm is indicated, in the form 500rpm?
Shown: 8600rpm
